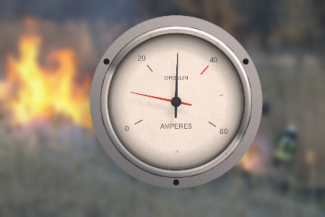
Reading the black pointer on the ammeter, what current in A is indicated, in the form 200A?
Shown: 30A
